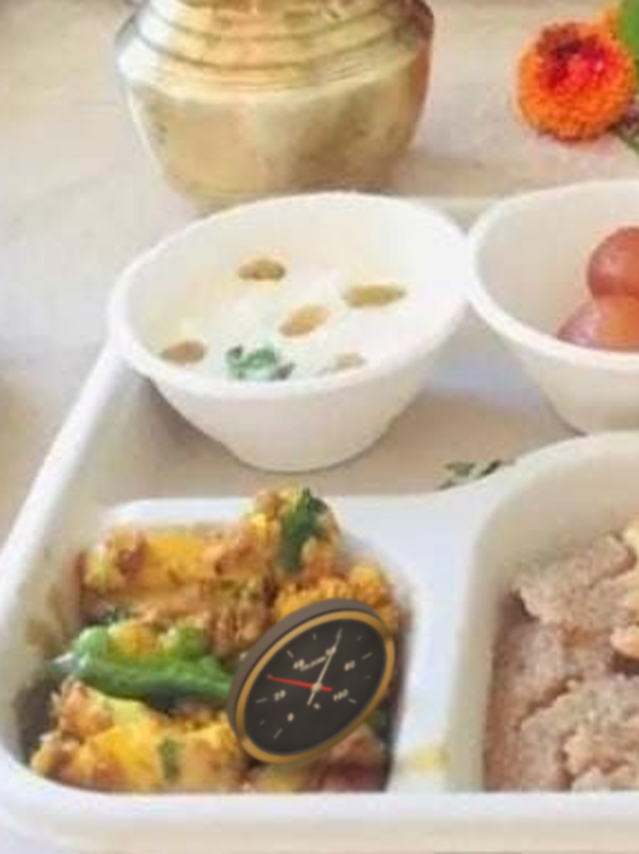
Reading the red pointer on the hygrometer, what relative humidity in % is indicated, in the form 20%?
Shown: 30%
